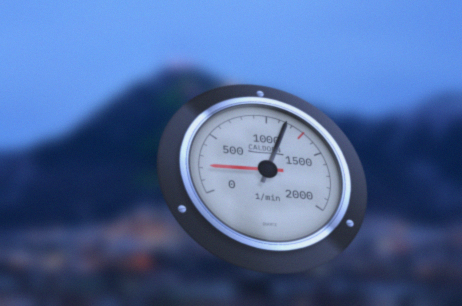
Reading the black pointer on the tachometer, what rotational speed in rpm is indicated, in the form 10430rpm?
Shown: 1150rpm
